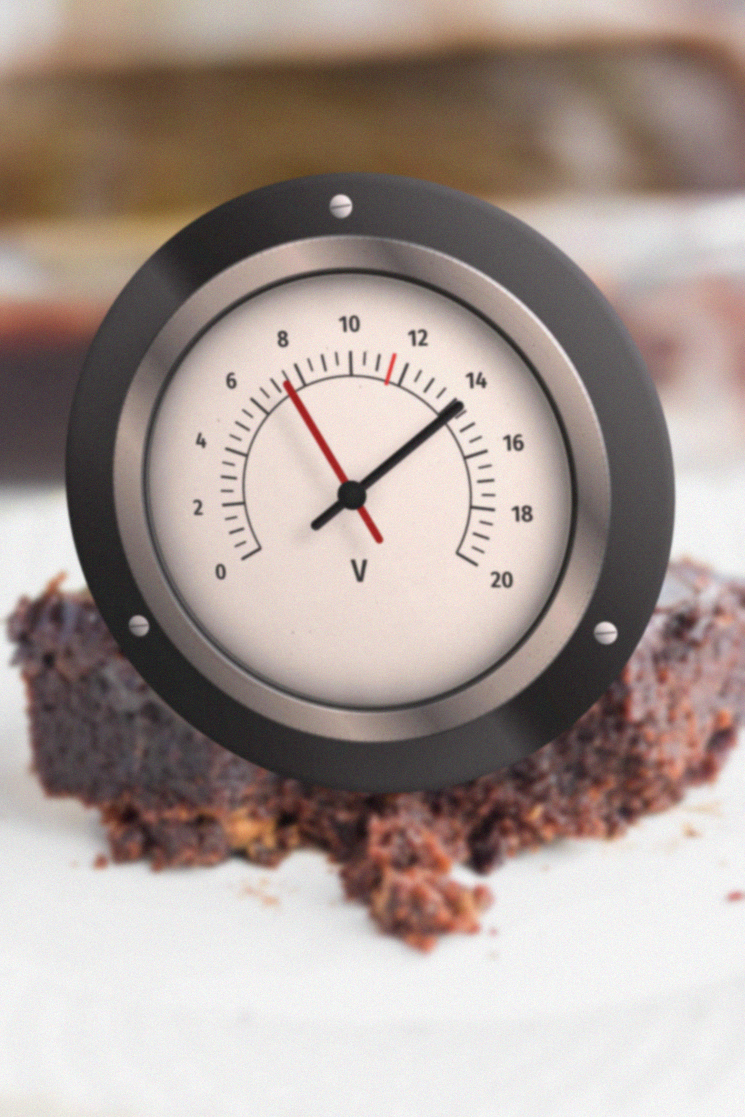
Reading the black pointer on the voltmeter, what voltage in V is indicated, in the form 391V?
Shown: 14.25V
